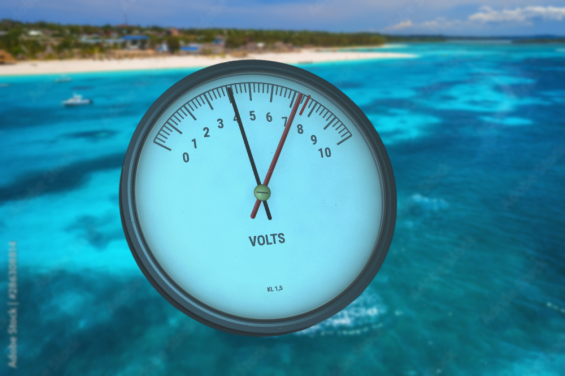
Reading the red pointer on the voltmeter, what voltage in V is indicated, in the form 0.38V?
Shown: 7.2V
